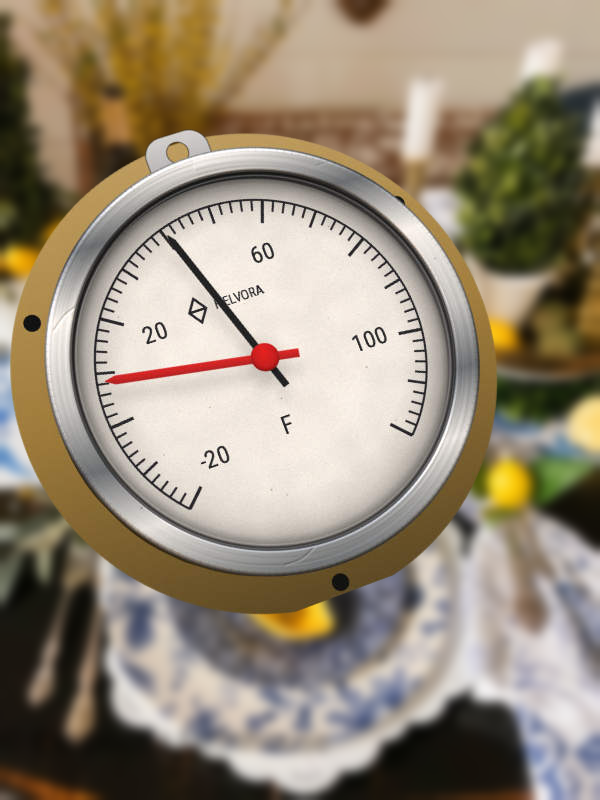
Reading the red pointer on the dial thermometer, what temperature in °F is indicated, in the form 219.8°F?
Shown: 8°F
